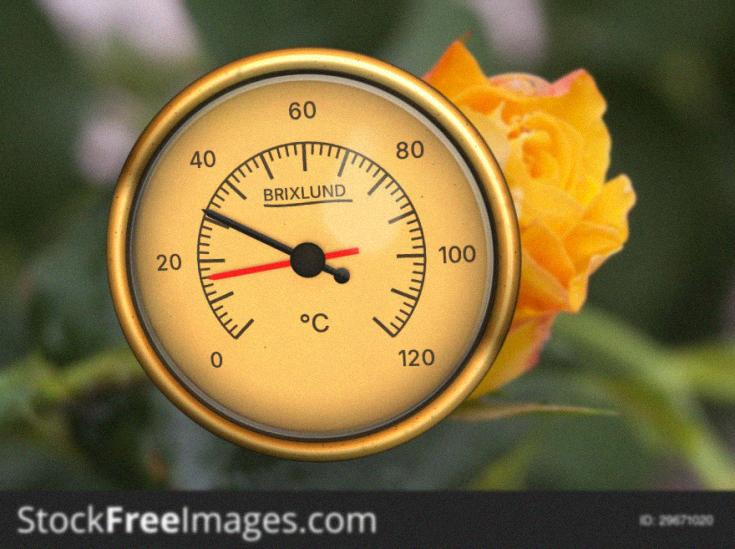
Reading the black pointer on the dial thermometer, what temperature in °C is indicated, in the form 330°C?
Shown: 32°C
